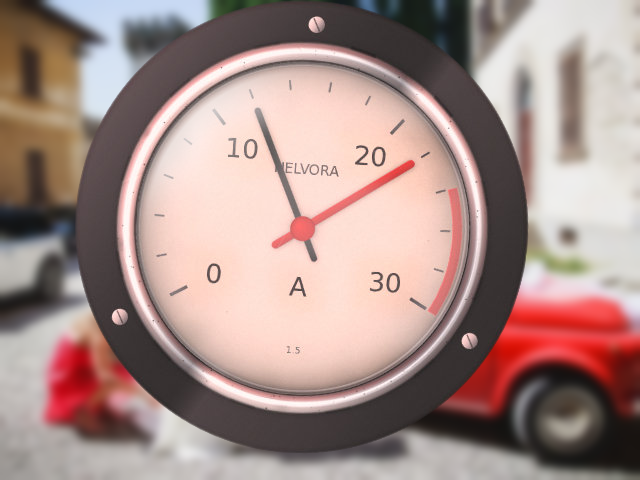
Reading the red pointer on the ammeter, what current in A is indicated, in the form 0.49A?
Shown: 22A
